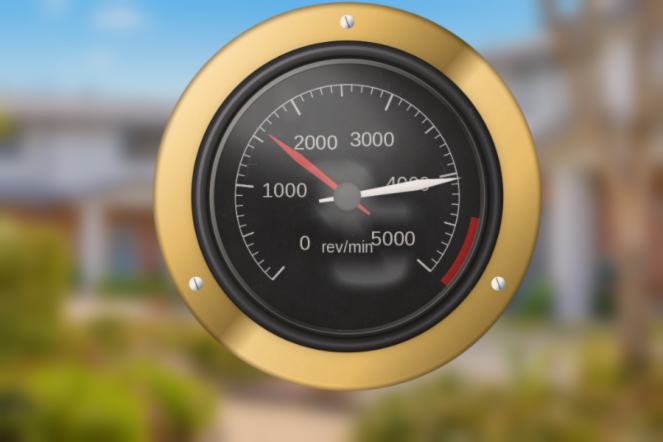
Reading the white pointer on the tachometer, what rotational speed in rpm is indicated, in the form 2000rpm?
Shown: 4050rpm
